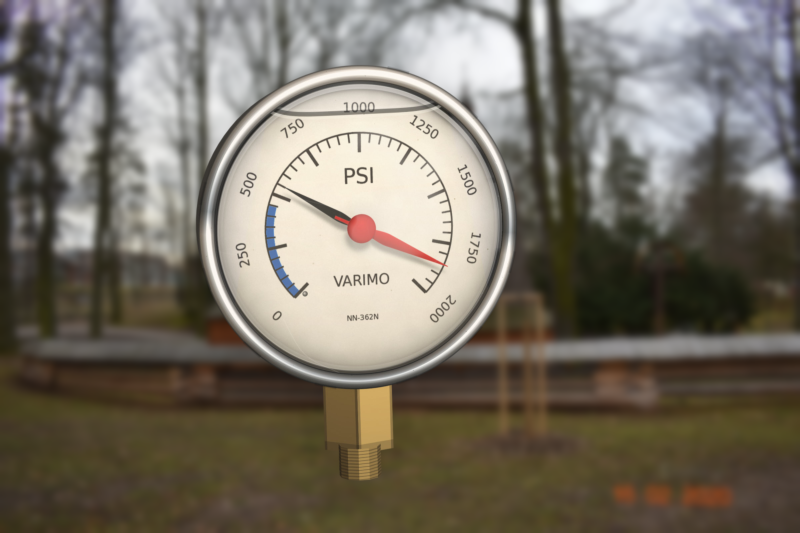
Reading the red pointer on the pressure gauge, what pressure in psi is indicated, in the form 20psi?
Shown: 1850psi
